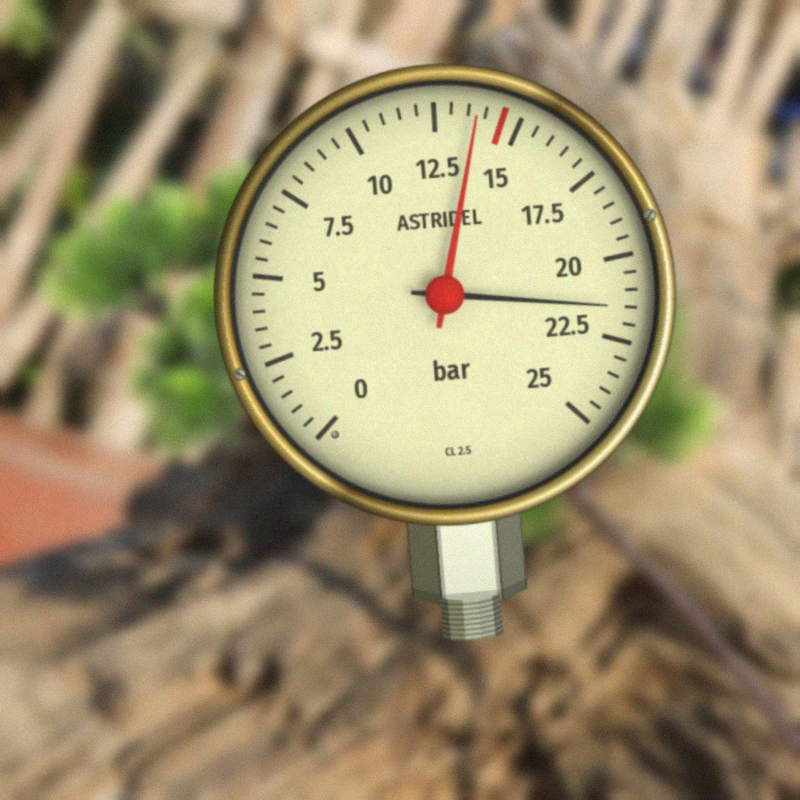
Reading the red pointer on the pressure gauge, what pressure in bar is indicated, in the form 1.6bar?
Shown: 13.75bar
